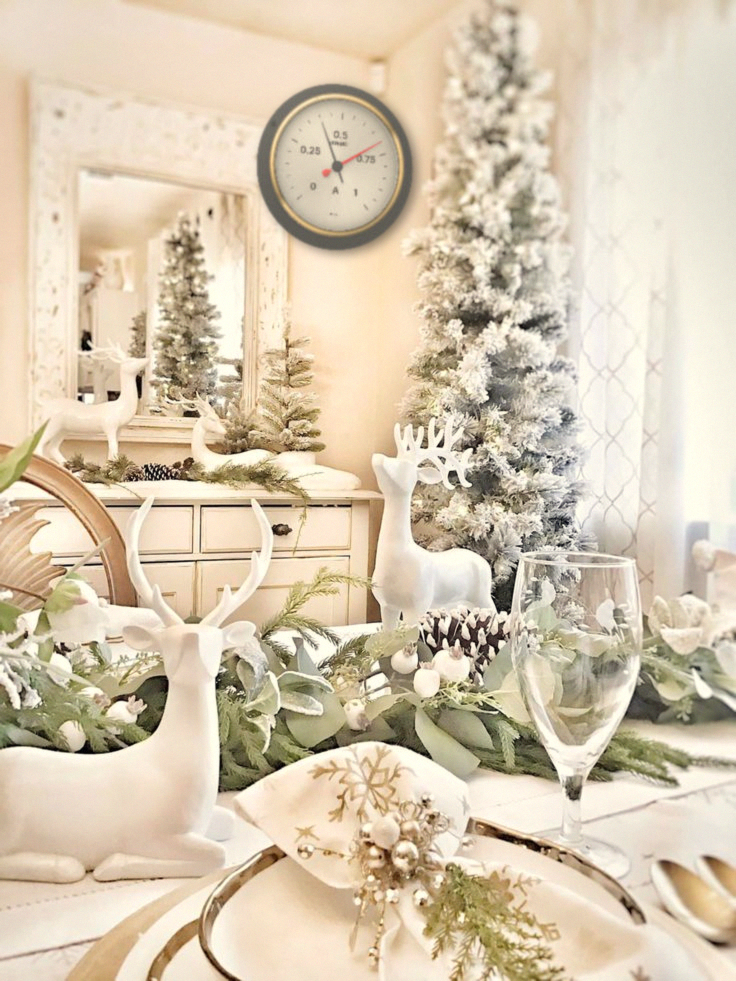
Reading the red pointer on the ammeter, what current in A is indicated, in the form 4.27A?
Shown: 0.7A
